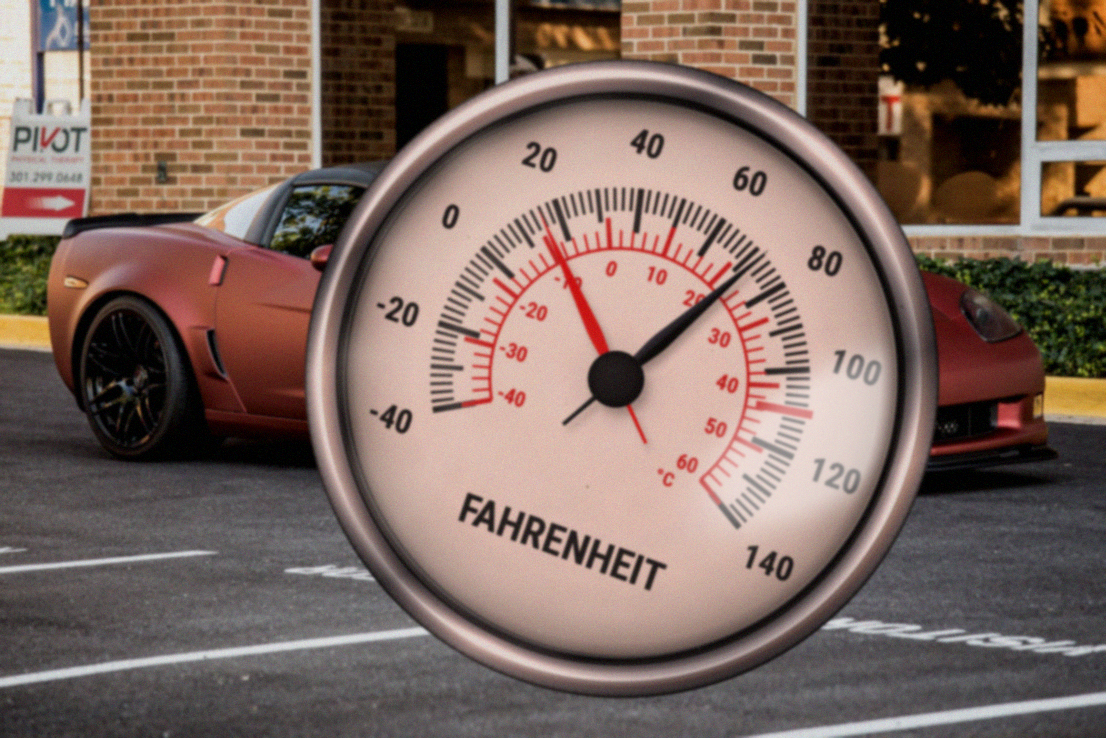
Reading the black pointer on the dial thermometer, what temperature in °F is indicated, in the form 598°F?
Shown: 72°F
